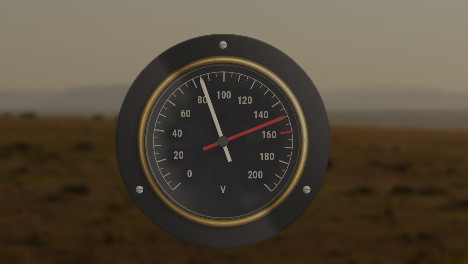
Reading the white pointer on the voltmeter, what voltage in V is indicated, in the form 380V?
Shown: 85V
